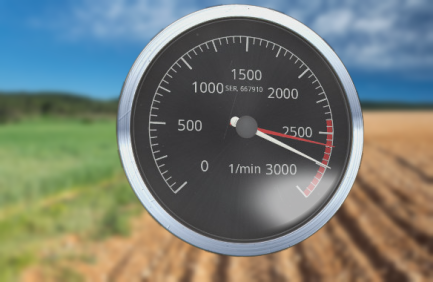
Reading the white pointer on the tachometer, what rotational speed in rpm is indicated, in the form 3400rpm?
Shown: 2750rpm
